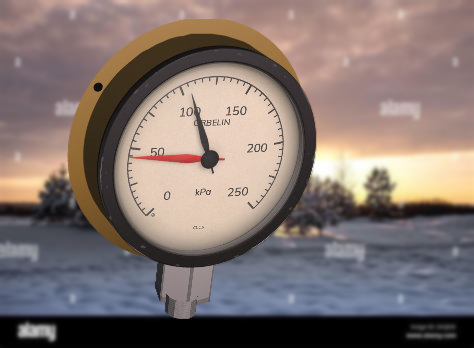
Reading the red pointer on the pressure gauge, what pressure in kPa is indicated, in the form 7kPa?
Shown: 45kPa
